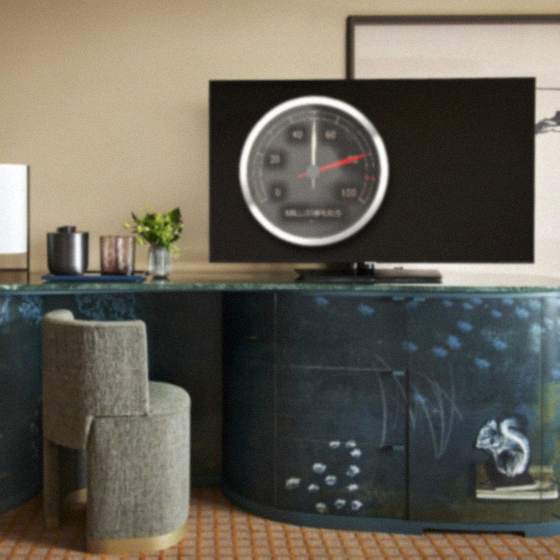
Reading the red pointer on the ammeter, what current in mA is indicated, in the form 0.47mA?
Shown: 80mA
